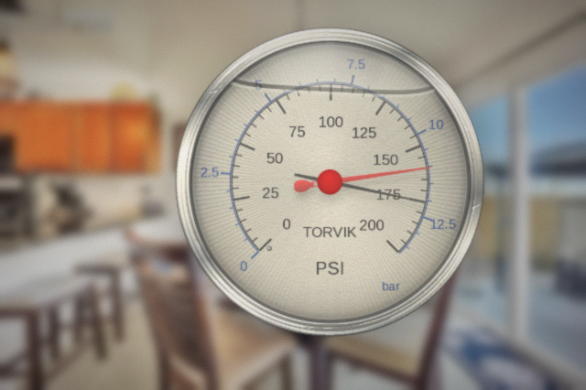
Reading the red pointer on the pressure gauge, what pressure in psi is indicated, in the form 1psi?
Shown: 160psi
